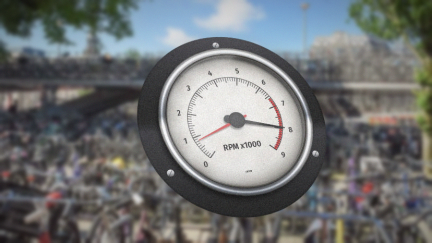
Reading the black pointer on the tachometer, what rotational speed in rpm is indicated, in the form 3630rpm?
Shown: 8000rpm
